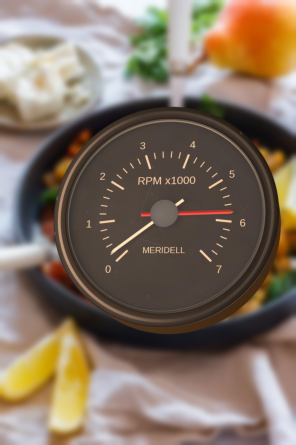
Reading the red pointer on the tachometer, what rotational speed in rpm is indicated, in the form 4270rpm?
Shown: 5800rpm
